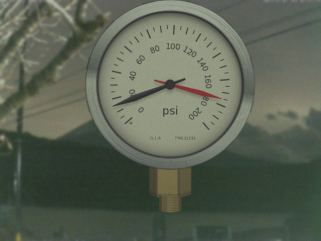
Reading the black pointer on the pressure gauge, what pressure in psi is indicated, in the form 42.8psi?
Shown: 15psi
